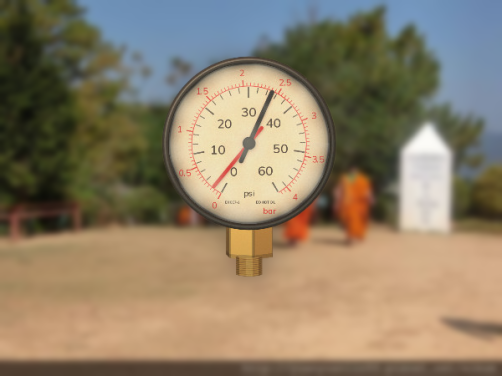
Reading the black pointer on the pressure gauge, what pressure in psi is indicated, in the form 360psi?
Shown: 35psi
